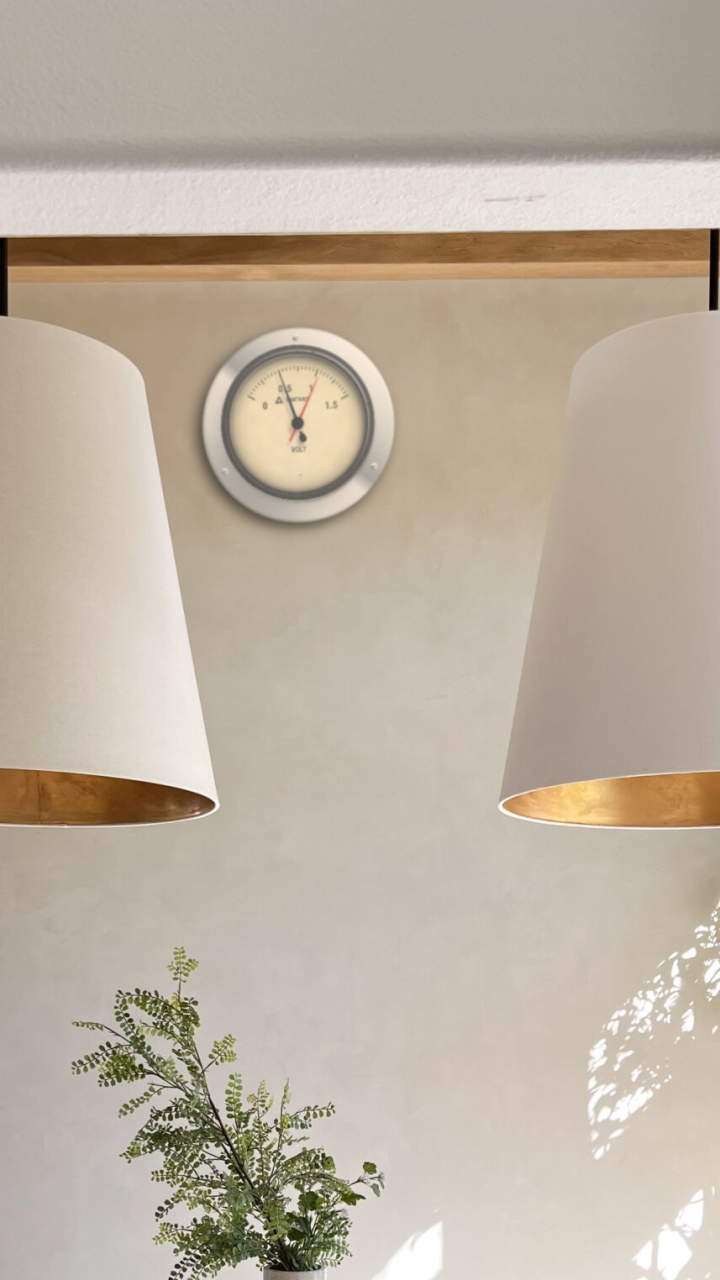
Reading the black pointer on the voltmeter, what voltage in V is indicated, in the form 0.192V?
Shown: 0.5V
